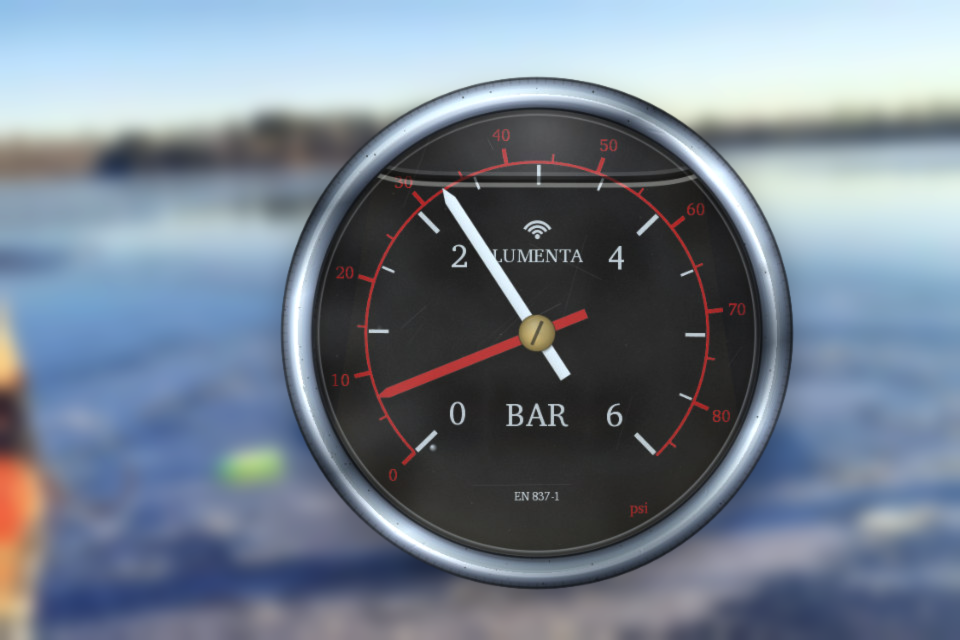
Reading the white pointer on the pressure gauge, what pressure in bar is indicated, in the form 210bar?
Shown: 2.25bar
